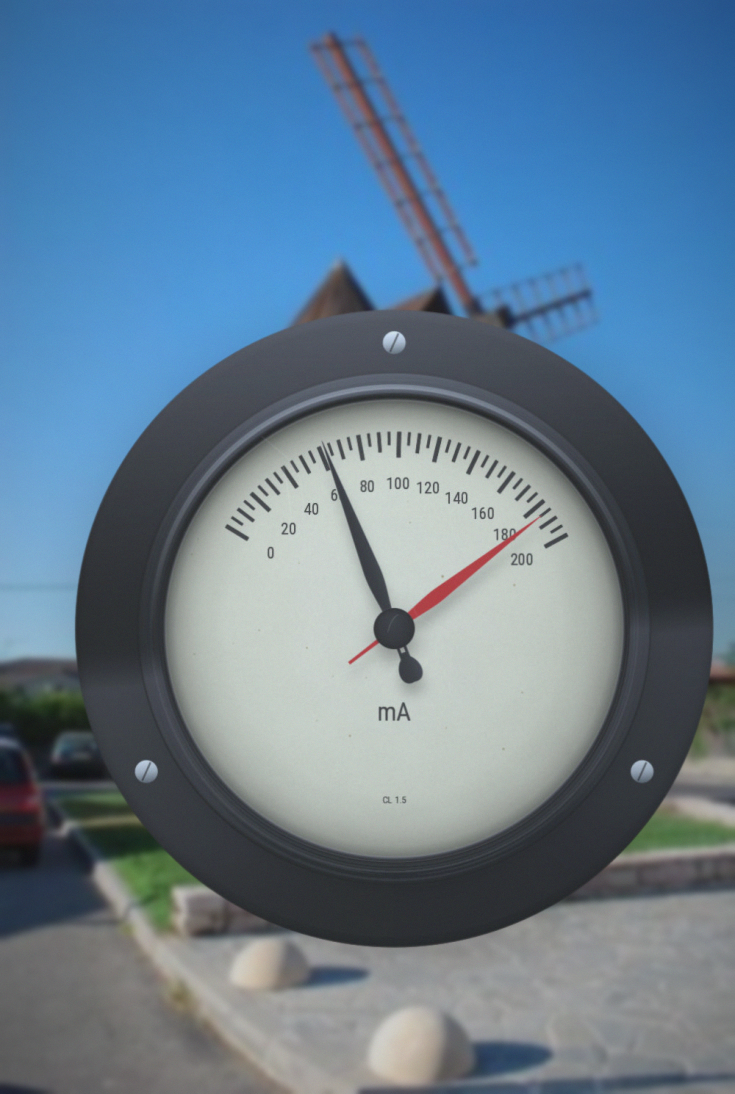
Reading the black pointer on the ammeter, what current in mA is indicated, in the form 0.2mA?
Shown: 62.5mA
